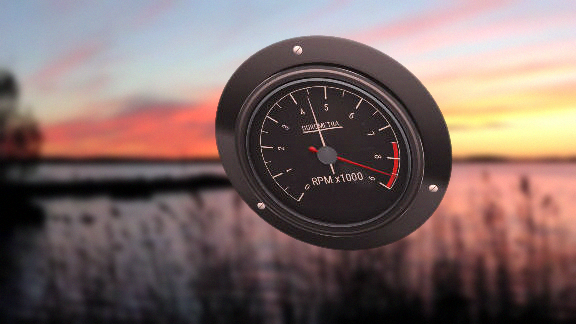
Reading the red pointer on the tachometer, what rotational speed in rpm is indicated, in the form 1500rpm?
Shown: 8500rpm
